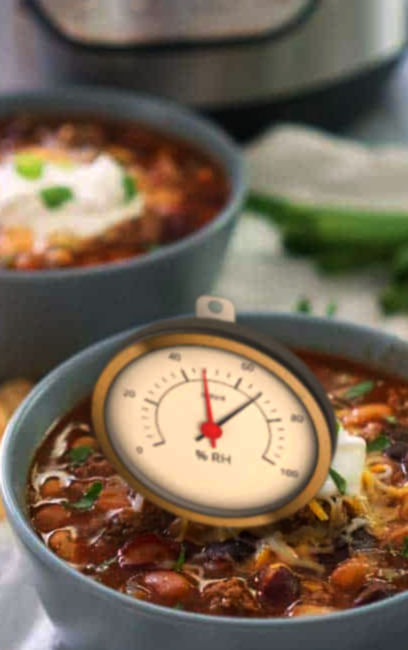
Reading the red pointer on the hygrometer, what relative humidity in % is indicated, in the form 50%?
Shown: 48%
